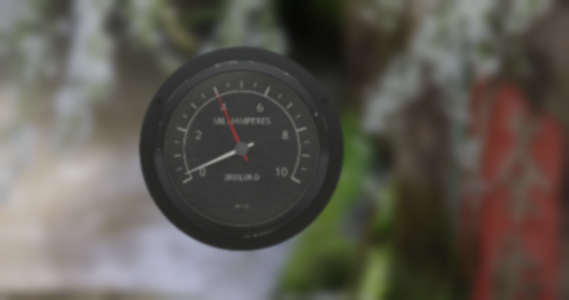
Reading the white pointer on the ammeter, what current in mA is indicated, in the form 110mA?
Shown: 0.25mA
